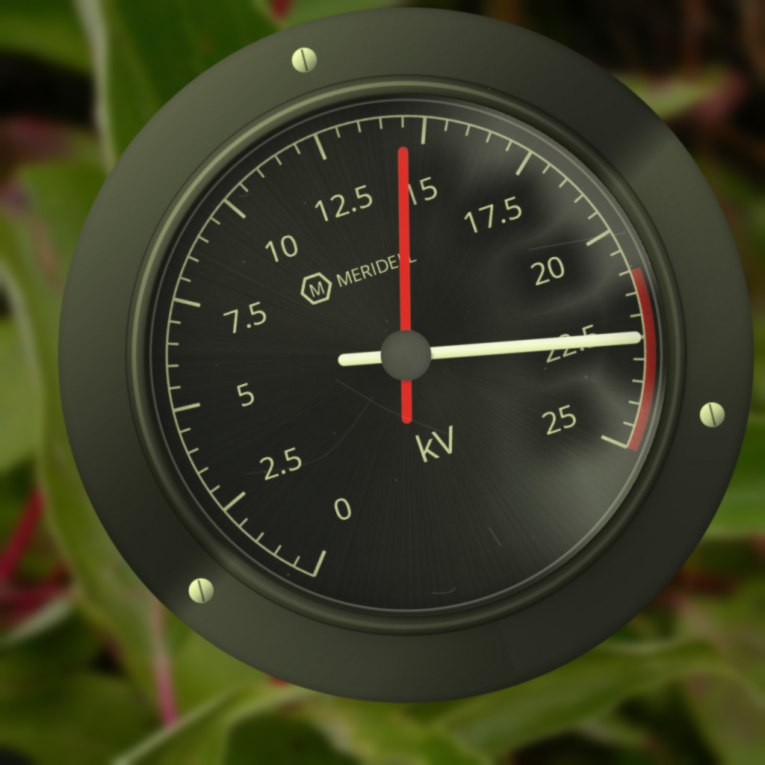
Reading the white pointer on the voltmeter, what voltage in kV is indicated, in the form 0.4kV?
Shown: 22.5kV
